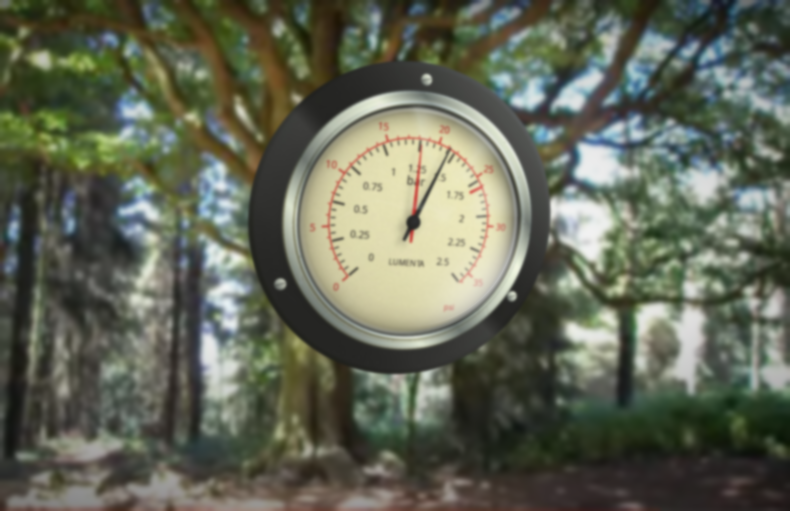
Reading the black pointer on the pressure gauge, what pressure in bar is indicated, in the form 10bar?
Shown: 1.45bar
